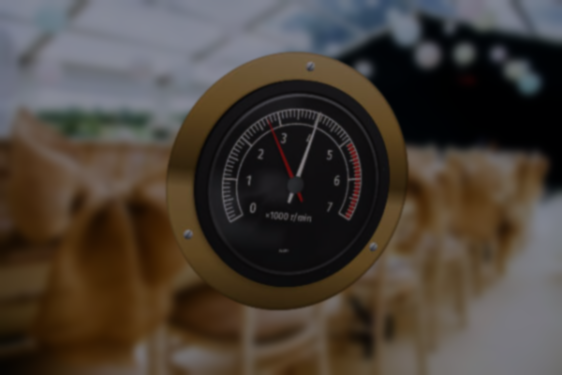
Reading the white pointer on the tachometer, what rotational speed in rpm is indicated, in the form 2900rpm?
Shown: 4000rpm
